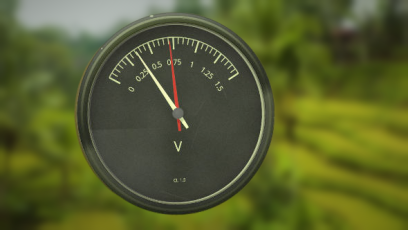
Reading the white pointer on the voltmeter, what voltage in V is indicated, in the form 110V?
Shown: 0.35V
